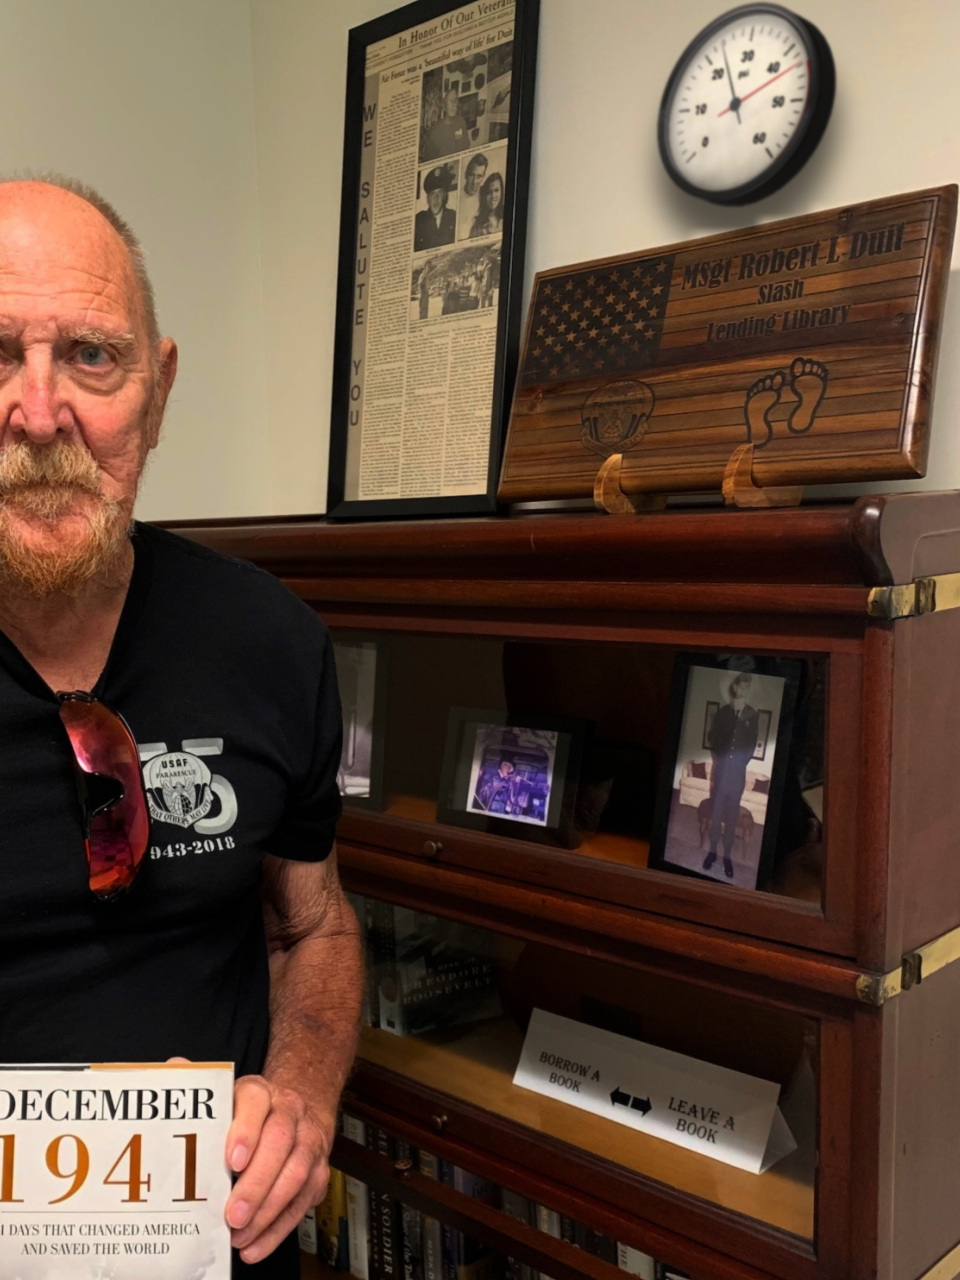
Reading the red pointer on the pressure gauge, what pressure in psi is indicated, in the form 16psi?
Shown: 44psi
